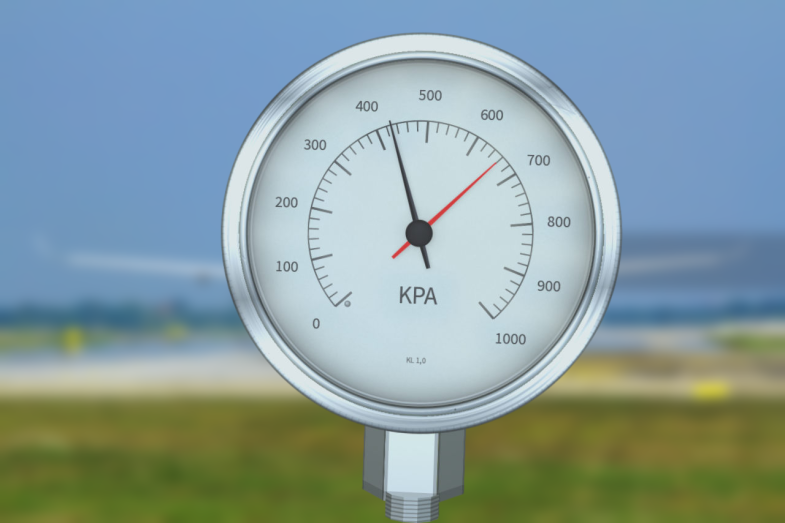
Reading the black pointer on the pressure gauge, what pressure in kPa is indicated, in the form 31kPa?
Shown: 430kPa
